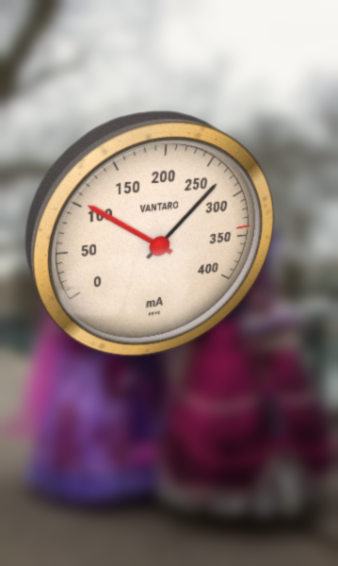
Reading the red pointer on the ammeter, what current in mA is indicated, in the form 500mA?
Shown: 105mA
